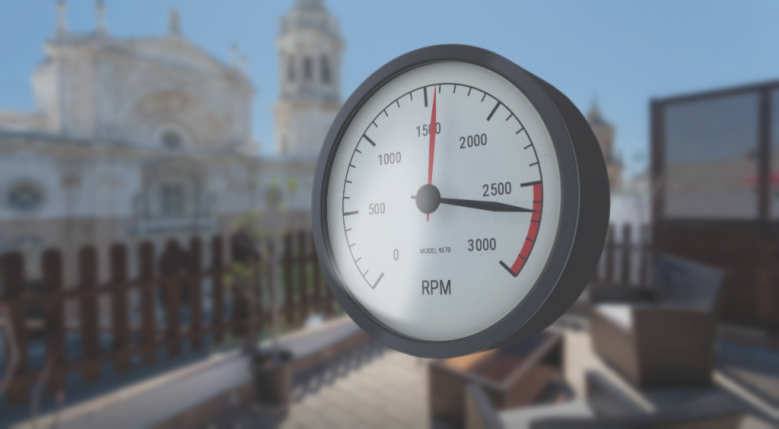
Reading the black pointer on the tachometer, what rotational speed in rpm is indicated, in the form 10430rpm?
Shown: 2650rpm
